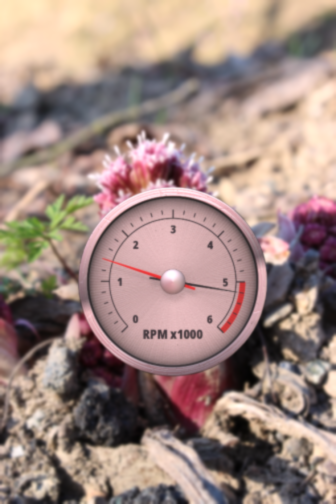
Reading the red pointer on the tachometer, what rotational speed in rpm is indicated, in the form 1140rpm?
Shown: 1400rpm
